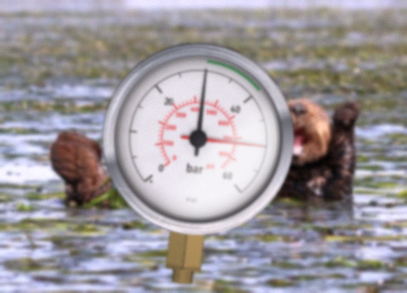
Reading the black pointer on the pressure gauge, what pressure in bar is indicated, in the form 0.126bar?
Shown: 30bar
